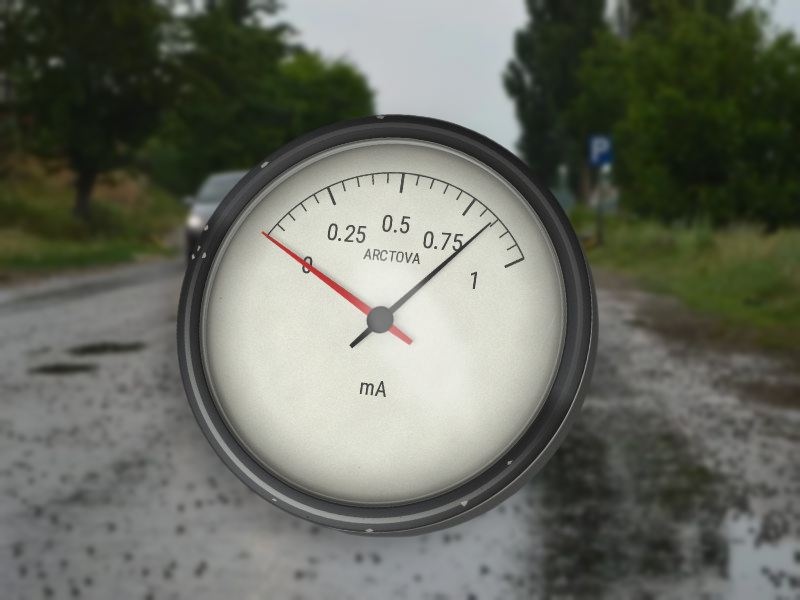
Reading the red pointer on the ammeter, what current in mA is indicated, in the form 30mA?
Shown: 0mA
